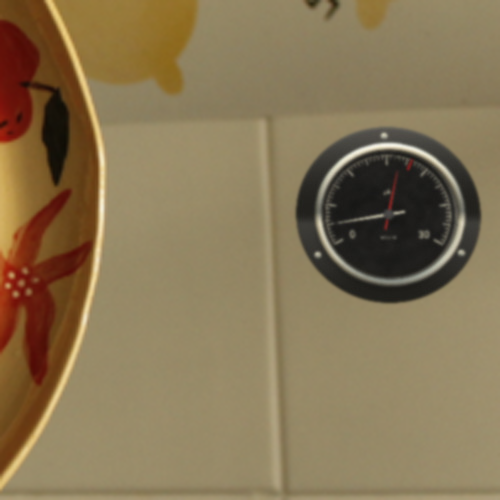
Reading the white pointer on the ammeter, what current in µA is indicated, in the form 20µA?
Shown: 2.5µA
